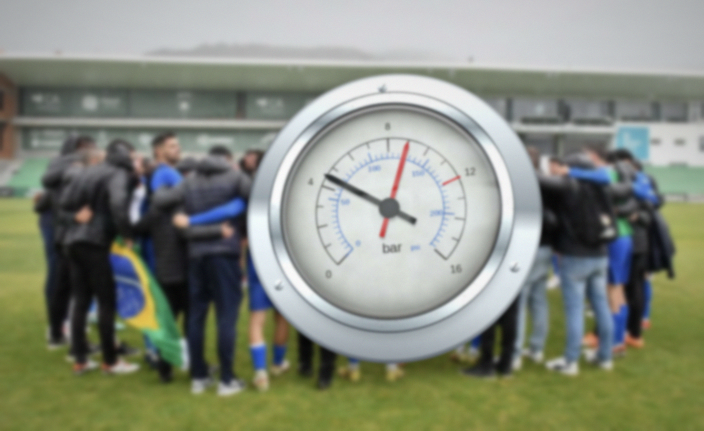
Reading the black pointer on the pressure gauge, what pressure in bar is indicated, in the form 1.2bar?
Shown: 4.5bar
